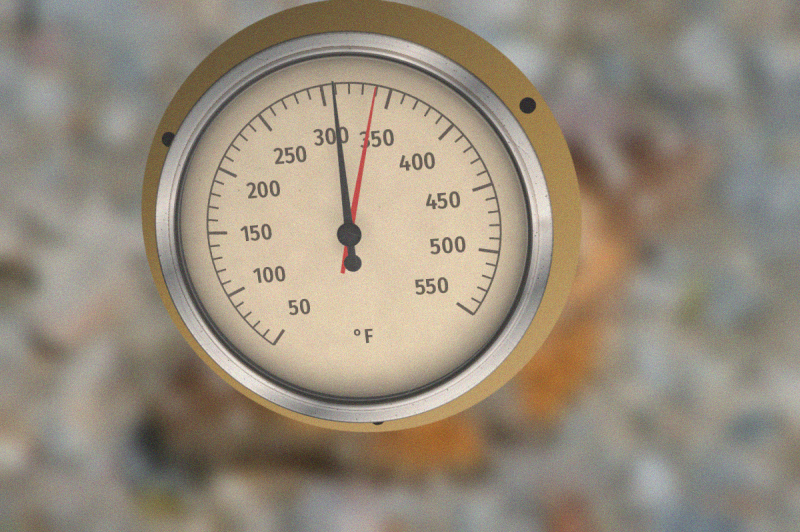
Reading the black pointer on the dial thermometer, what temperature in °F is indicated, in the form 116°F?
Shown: 310°F
